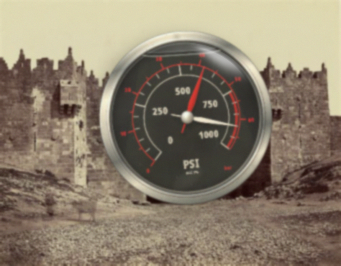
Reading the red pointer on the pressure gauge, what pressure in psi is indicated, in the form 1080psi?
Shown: 600psi
